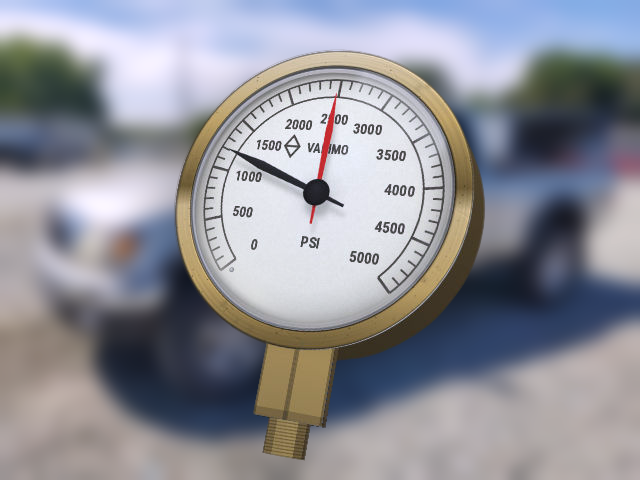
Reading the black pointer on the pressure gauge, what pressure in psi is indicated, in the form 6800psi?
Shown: 1200psi
